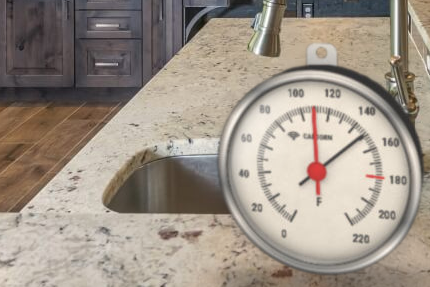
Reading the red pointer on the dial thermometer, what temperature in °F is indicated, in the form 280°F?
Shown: 110°F
